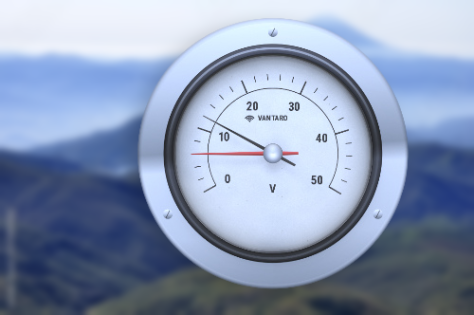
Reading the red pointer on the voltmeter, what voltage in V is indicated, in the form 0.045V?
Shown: 6V
